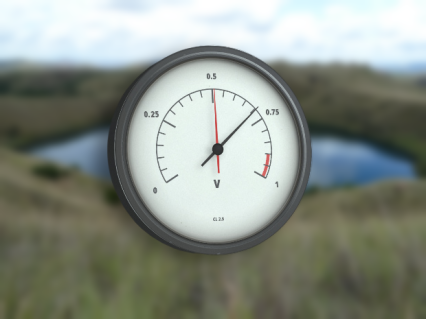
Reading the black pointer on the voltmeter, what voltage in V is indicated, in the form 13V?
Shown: 0.7V
